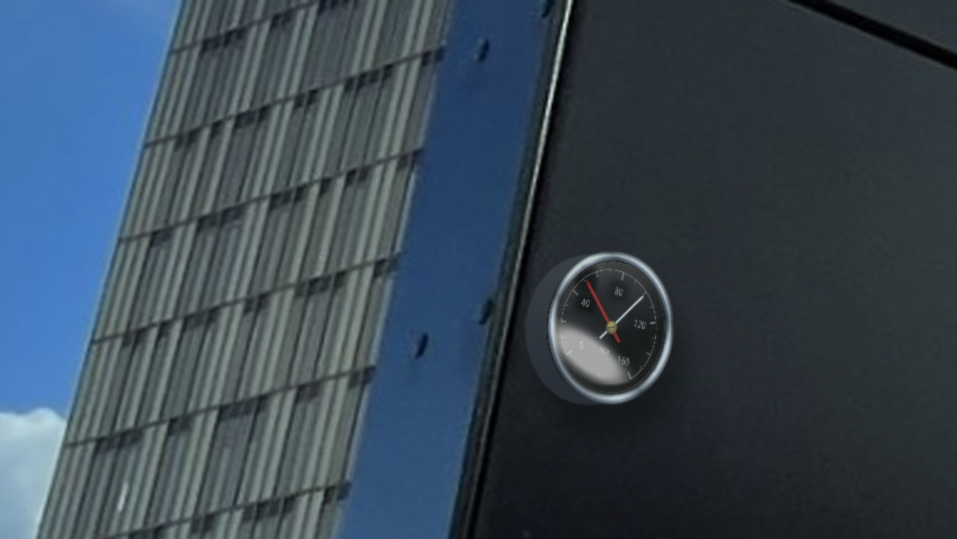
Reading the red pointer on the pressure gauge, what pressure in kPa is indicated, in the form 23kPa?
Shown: 50kPa
